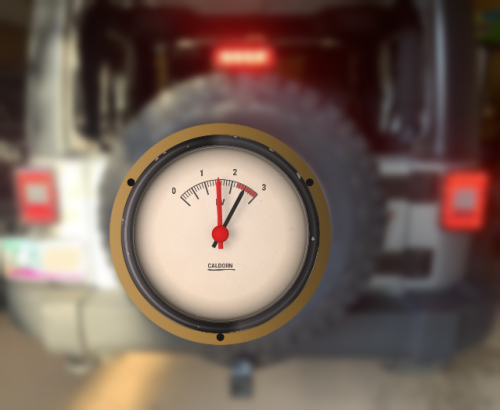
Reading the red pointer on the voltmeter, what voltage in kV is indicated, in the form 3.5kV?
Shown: 1.5kV
